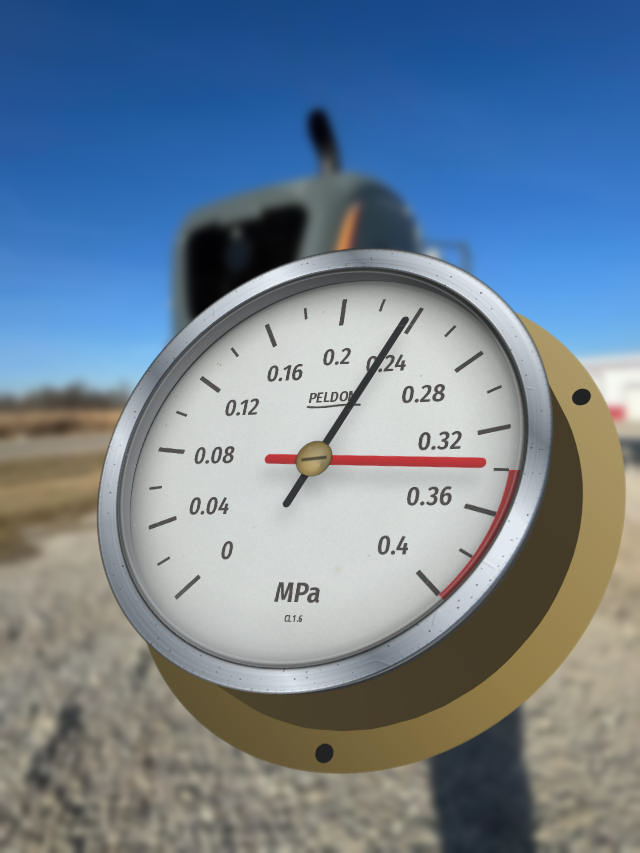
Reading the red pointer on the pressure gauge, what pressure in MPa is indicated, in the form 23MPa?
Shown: 0.34MPa
